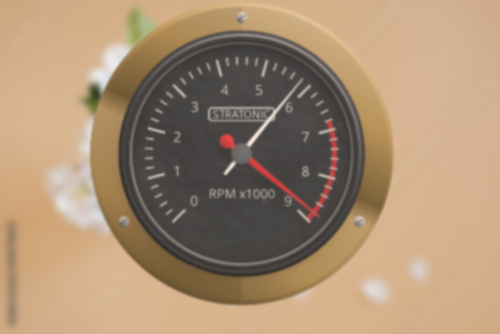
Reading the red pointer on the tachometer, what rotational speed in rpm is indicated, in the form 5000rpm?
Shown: 8800rpm
